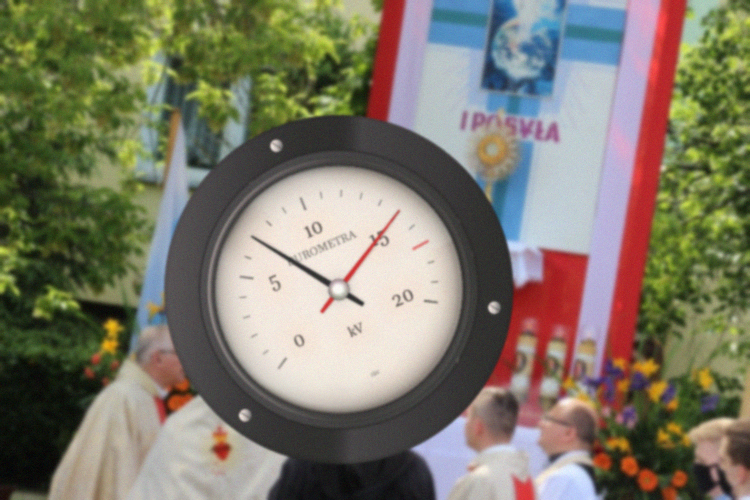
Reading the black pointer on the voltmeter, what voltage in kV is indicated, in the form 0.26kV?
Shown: 7kV
